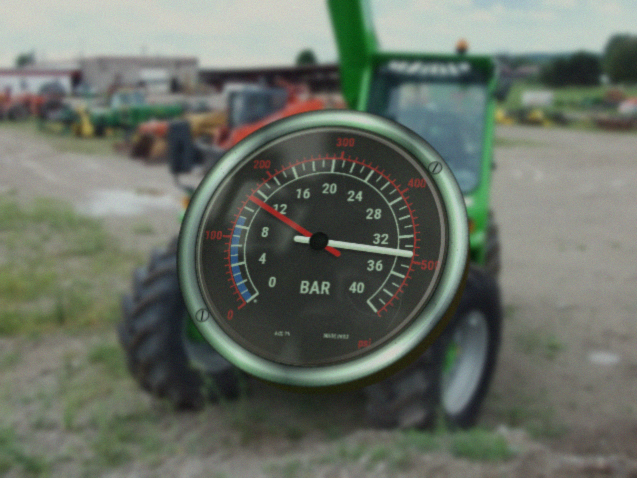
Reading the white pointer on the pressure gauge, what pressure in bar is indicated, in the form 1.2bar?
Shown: 34bar
